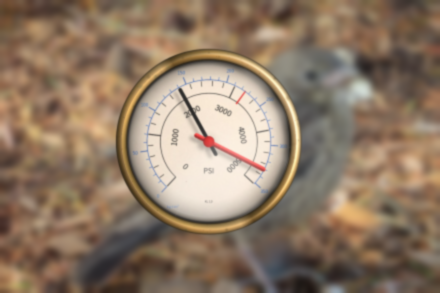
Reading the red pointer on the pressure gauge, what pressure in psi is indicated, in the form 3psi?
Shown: 4700psi
